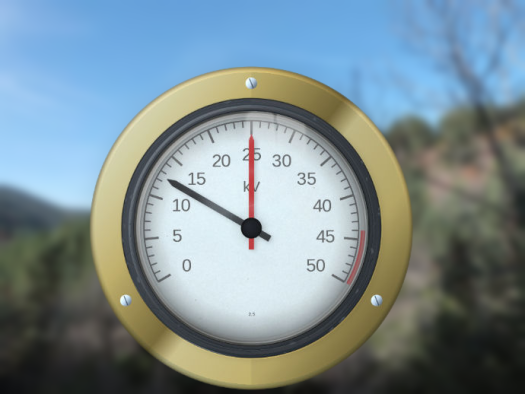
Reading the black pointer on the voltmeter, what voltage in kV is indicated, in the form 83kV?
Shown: 12.5kV
